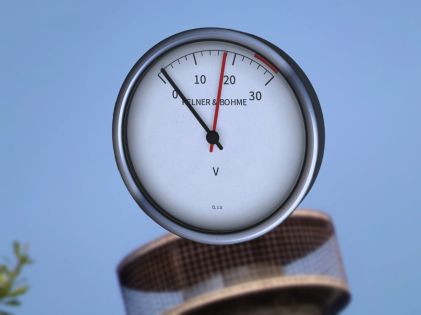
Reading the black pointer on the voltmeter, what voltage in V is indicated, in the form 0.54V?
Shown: 2V
